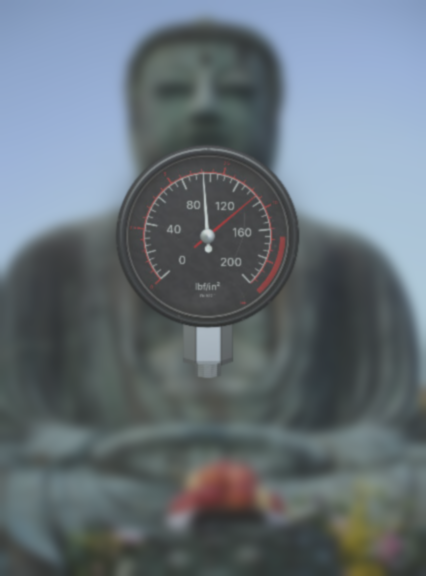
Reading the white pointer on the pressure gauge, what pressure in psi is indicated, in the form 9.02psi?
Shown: 95psi
